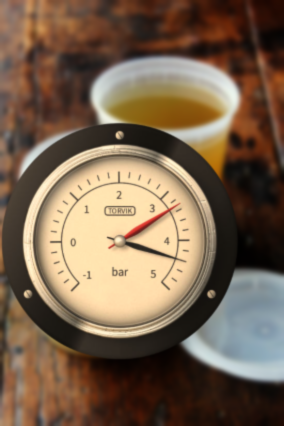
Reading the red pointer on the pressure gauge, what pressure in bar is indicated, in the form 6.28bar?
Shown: 3.3bar
